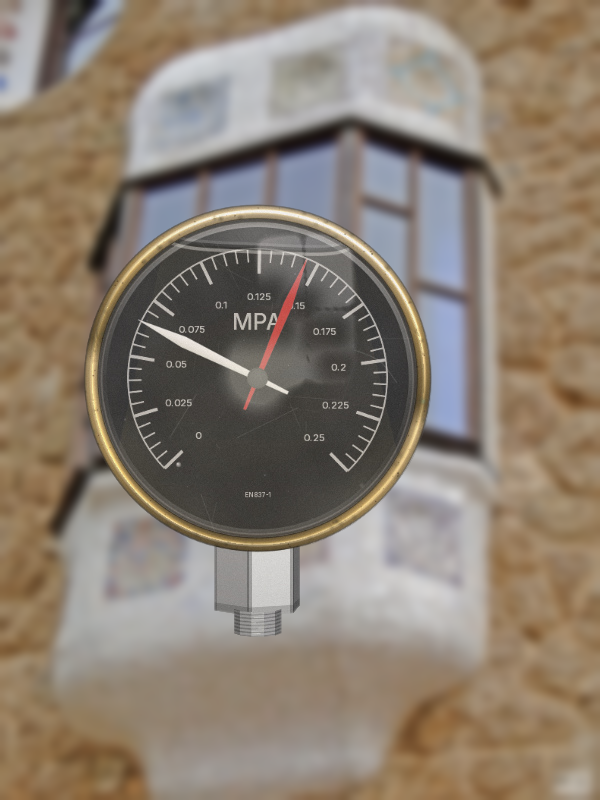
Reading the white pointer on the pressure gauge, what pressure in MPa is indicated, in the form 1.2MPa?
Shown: 0.065MPa
